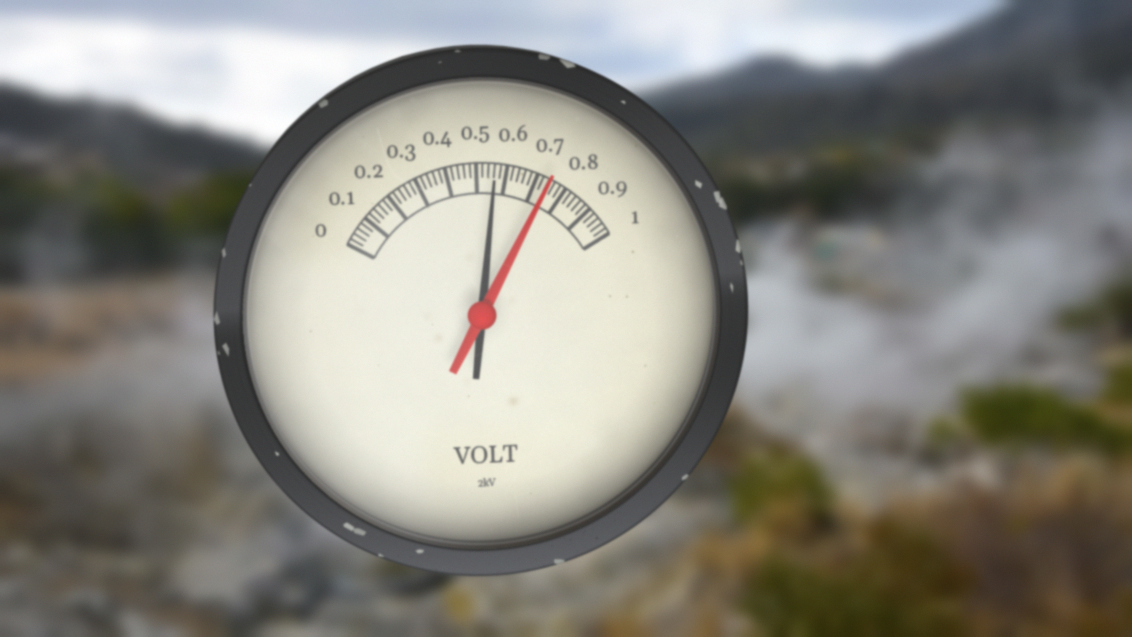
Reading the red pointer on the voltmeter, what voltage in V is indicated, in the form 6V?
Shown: 0.74V
